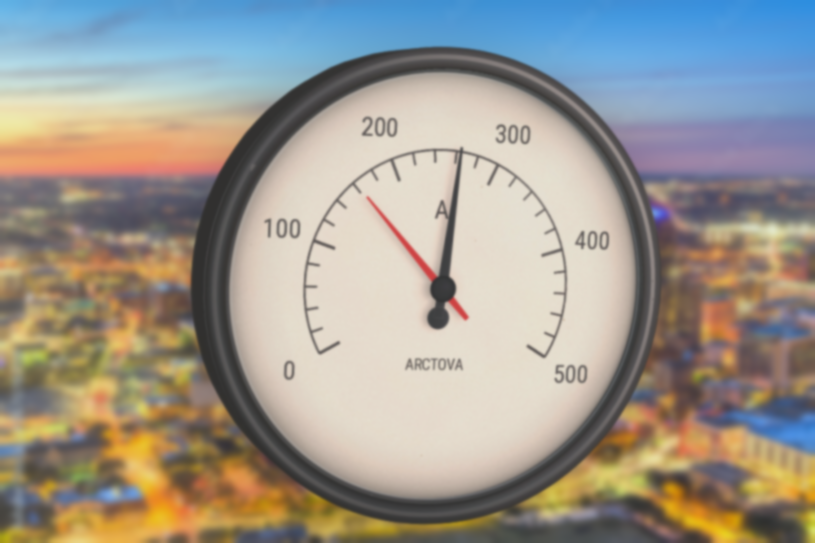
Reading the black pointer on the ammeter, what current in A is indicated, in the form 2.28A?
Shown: 260A
